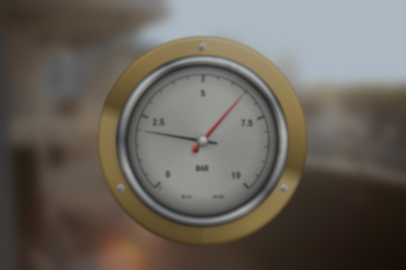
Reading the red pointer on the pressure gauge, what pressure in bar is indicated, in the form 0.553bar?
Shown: 6.5bar
